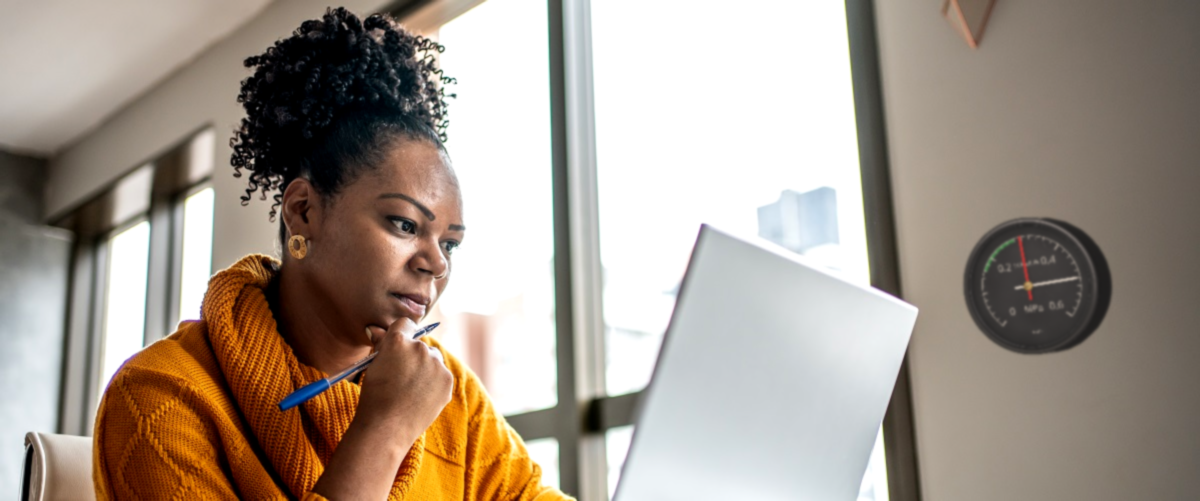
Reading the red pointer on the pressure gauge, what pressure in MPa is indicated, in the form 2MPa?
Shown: 0.3MPa
